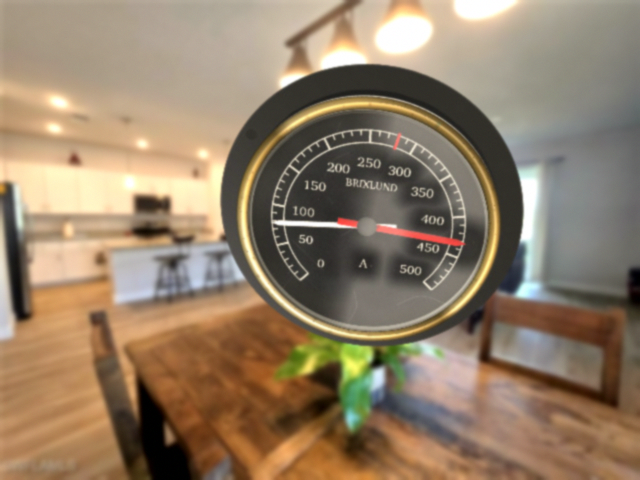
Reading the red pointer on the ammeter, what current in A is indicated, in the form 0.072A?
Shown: 430A
